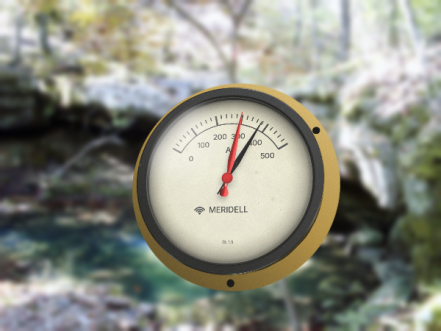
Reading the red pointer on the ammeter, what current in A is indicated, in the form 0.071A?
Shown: 300A
